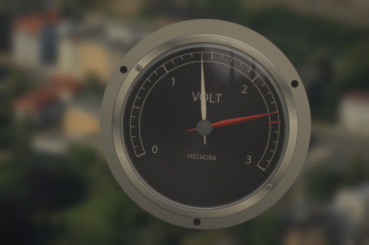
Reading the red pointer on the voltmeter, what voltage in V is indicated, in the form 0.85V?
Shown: 2.4V
